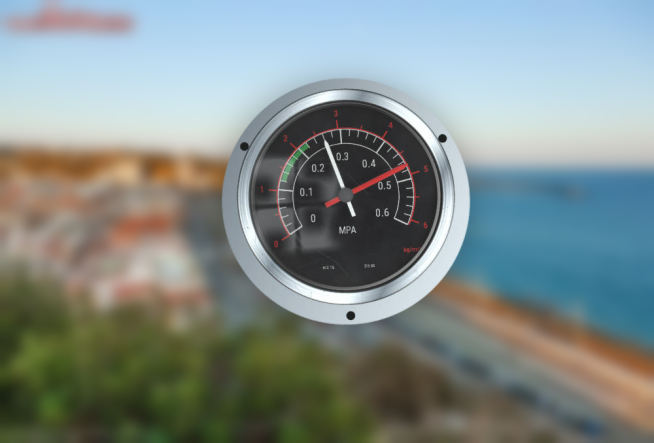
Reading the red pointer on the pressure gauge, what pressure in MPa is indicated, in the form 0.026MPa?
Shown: 0.47MPa
